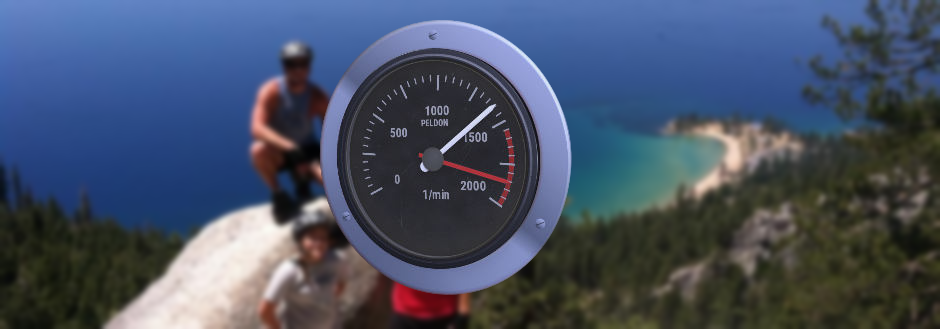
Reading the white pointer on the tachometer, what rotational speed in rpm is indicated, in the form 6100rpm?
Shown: 1400rpm
